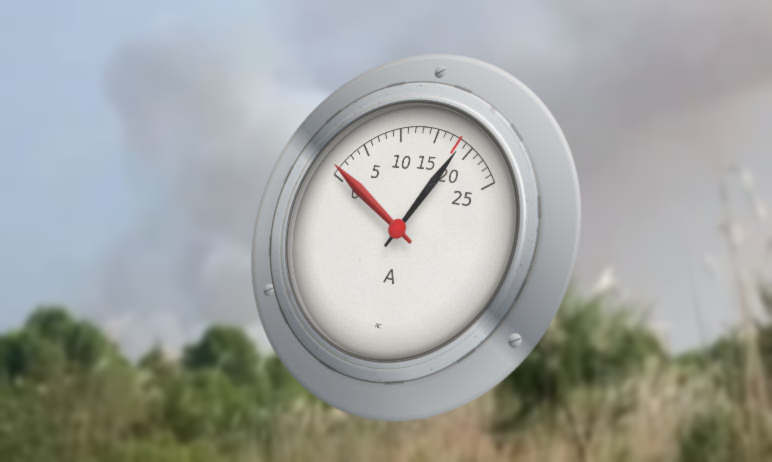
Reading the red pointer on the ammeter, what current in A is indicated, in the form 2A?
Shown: 1A
